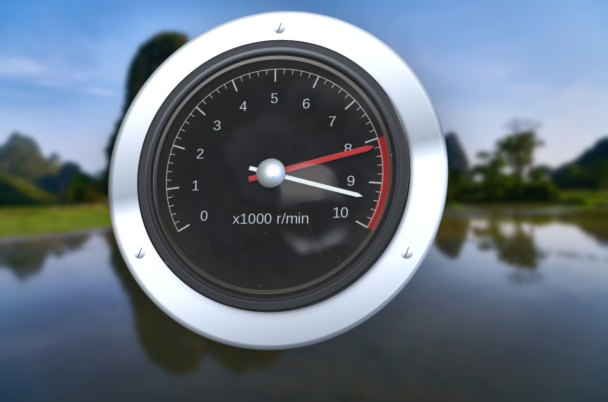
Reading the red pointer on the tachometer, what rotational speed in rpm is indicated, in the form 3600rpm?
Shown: 8200rpm
